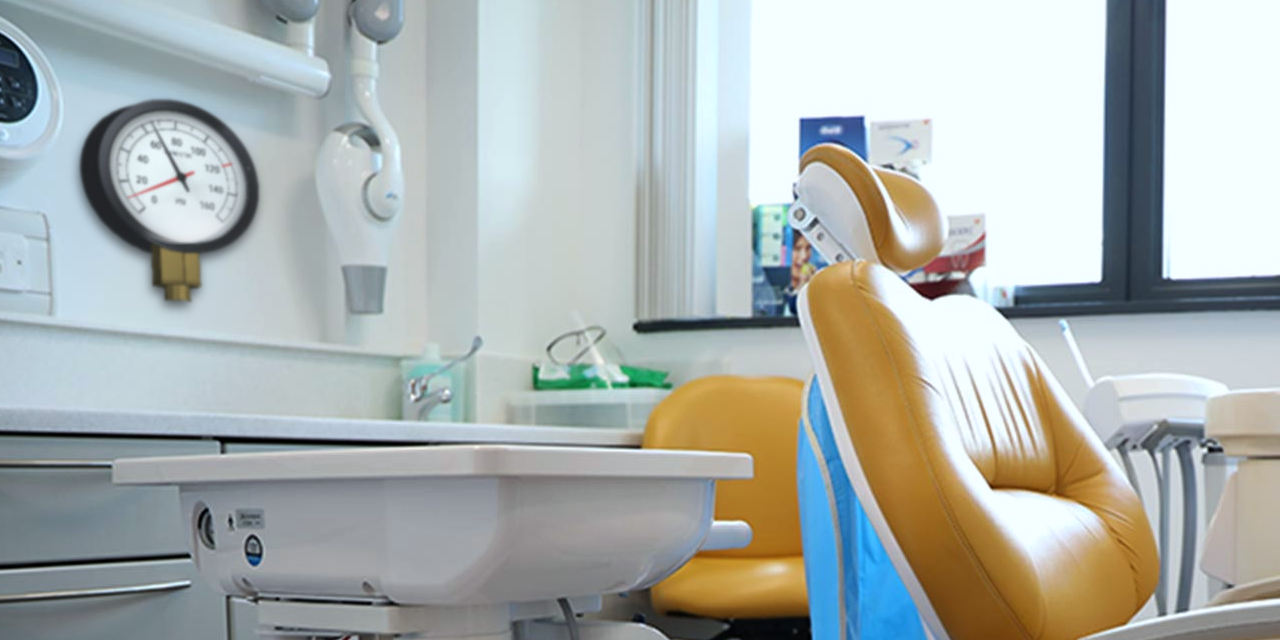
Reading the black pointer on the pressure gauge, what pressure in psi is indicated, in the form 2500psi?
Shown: 65psi
